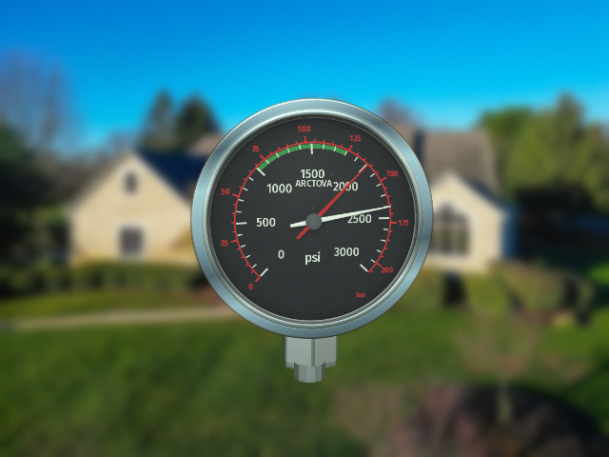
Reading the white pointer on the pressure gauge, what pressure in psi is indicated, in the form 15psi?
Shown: 2400psi
